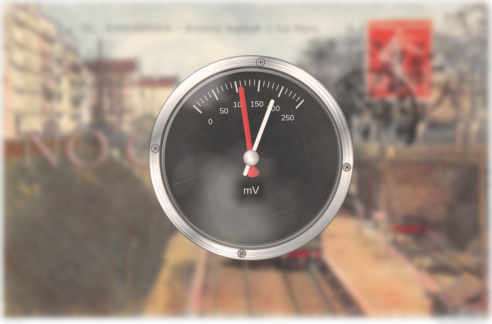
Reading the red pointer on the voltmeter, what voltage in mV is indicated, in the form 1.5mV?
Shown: 110mV
